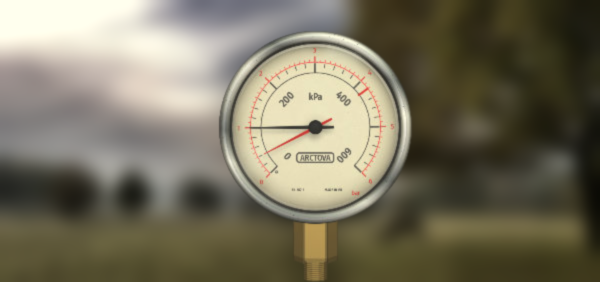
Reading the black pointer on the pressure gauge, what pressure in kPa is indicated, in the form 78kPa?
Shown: 100kPa
